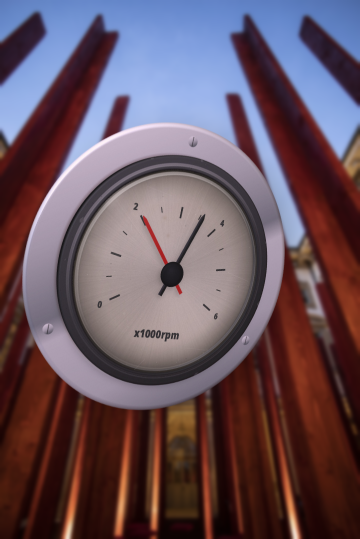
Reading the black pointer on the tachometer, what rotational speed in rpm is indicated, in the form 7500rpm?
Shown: 3500rpm
